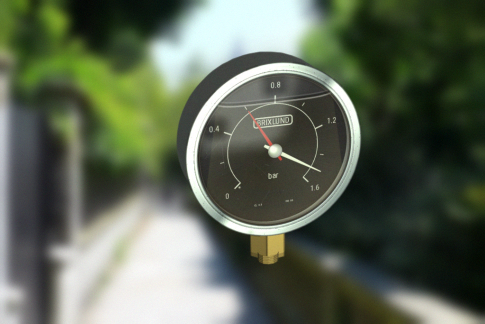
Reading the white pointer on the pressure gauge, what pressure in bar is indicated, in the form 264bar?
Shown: 1.5bar
